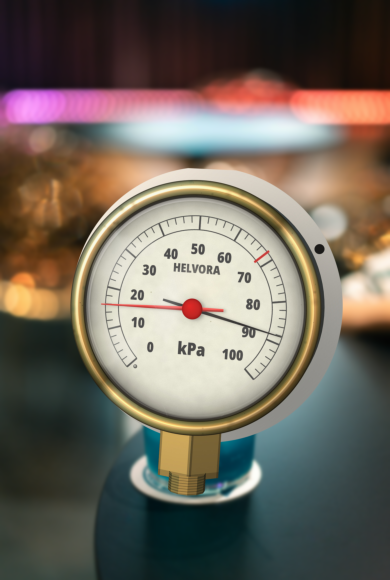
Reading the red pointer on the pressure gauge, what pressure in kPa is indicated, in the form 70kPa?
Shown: 16kPa
